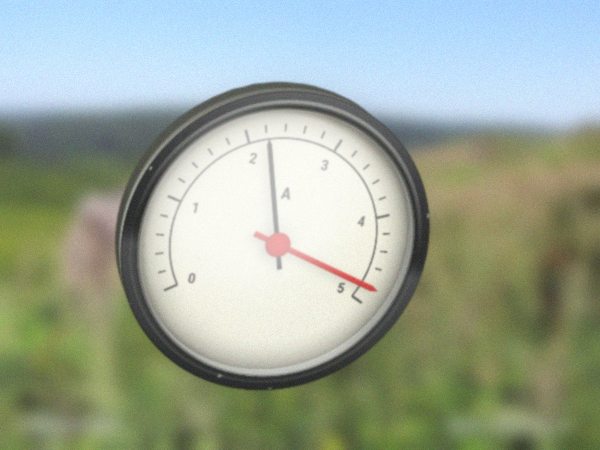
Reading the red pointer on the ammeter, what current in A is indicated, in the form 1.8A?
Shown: 4.8A
